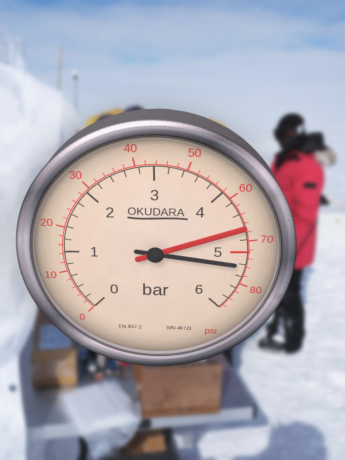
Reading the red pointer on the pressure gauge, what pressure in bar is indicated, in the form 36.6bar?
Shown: 4.6bar
